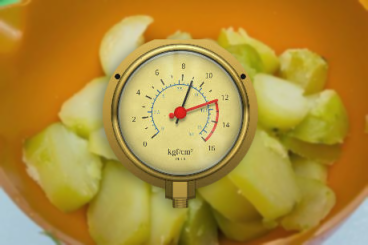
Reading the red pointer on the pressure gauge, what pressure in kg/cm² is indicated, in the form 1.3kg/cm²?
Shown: 12kg/cm²
